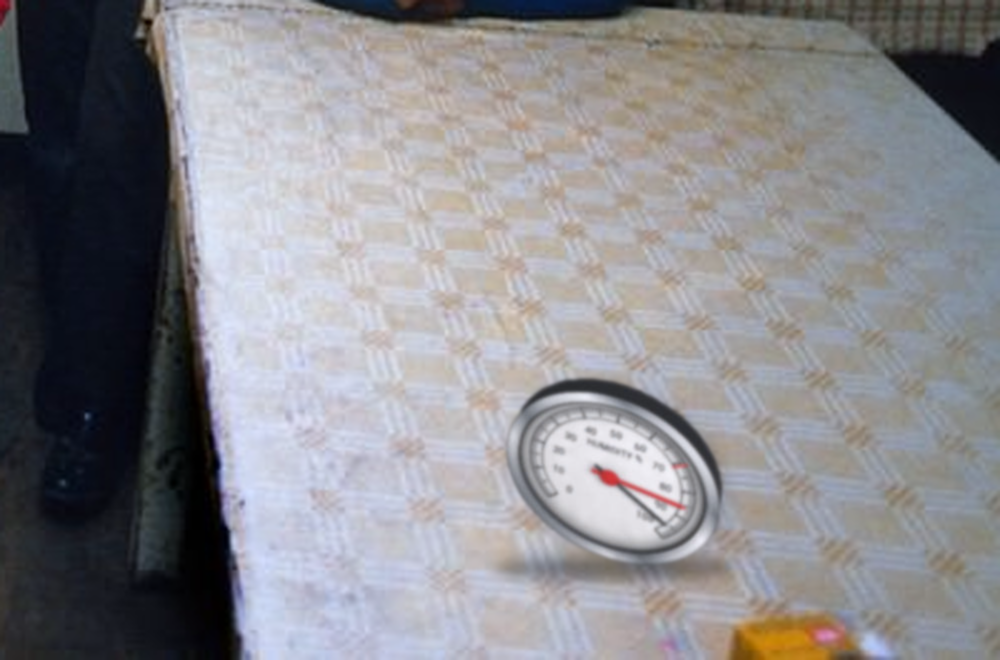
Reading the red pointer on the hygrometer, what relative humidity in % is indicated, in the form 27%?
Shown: 85%
